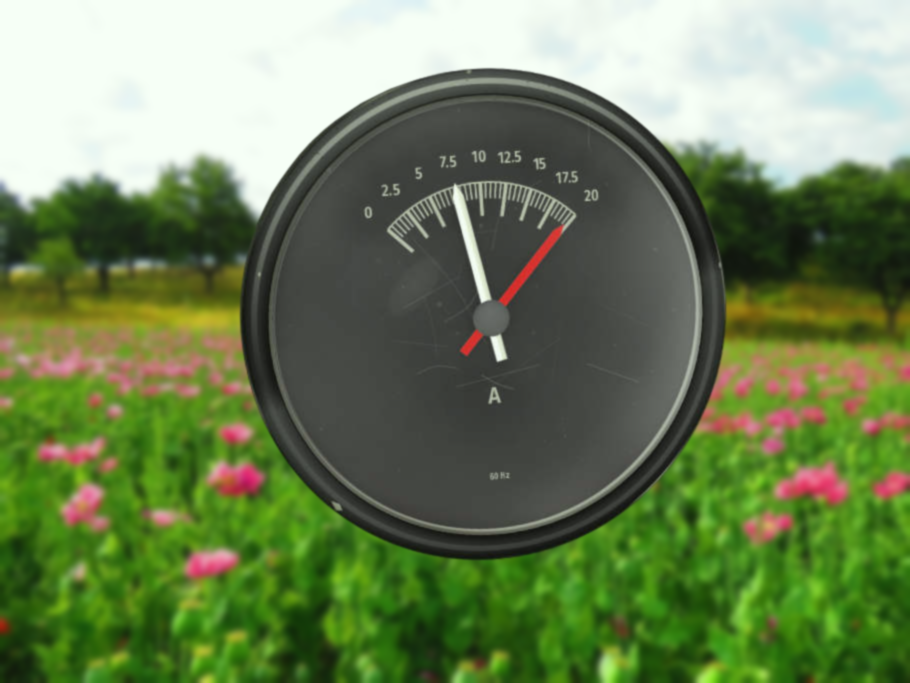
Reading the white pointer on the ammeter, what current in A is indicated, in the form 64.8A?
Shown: 7.5A
